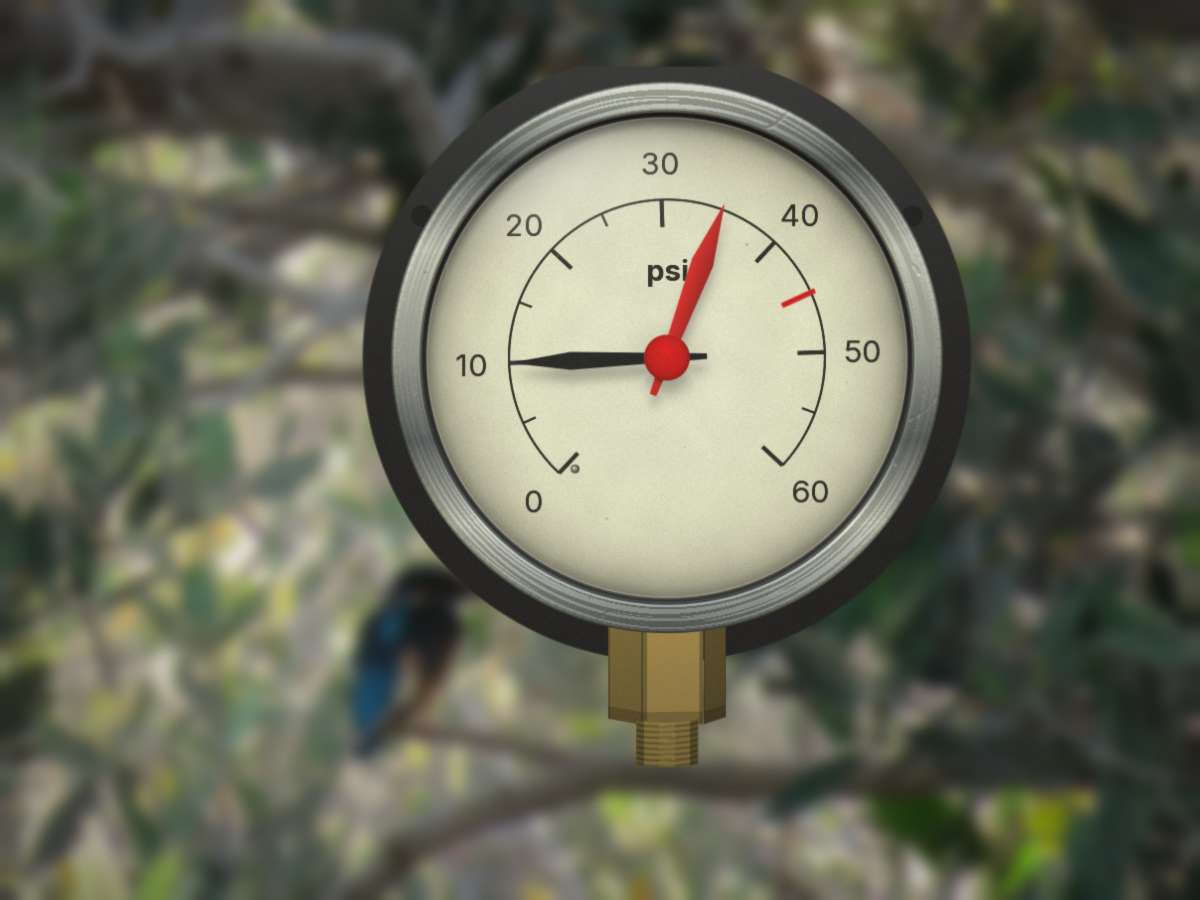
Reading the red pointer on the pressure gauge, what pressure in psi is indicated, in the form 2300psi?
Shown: 35psi
